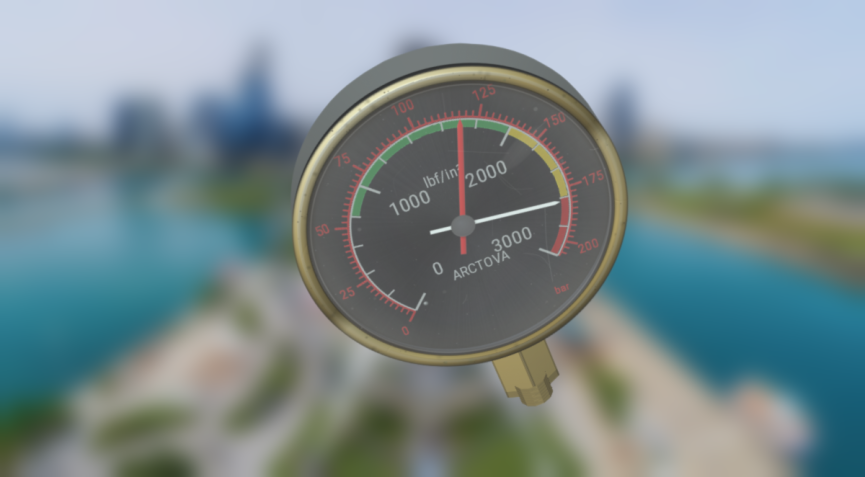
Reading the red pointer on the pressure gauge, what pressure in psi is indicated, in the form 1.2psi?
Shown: 1700psi
